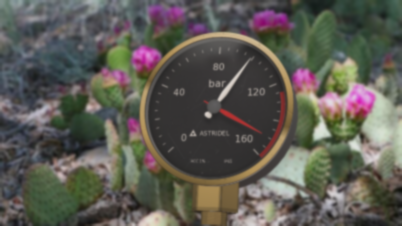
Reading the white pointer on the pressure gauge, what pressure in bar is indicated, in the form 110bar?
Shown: 100bar
